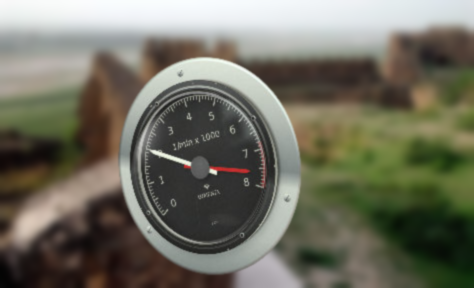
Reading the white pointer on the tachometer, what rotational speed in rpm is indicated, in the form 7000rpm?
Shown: 2000rpm
